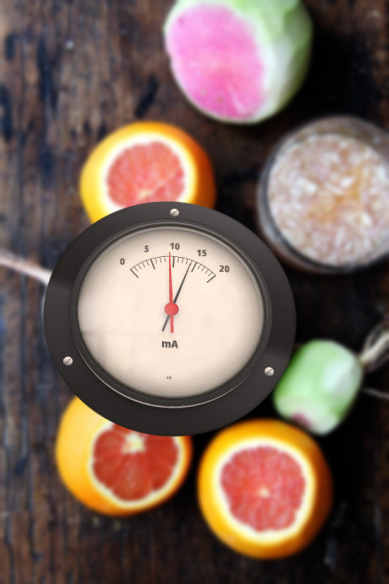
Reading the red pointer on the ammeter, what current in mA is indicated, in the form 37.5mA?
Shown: 9mA
